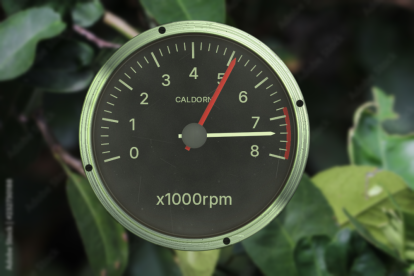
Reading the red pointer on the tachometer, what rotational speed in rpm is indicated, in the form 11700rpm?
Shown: 5100rpm
